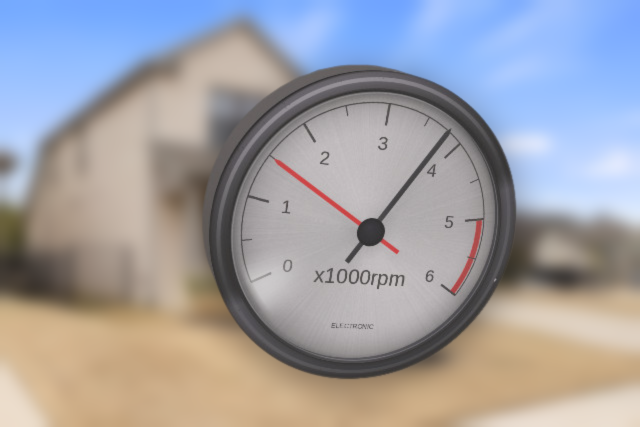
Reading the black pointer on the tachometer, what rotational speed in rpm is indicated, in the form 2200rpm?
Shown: 3750rpm
